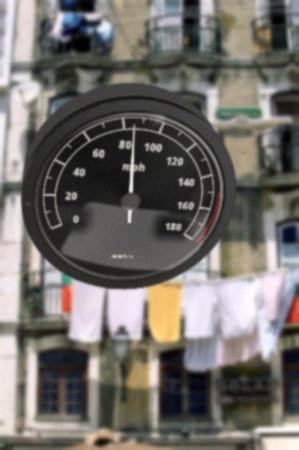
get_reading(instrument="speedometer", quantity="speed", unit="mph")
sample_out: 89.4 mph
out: 85 mph
